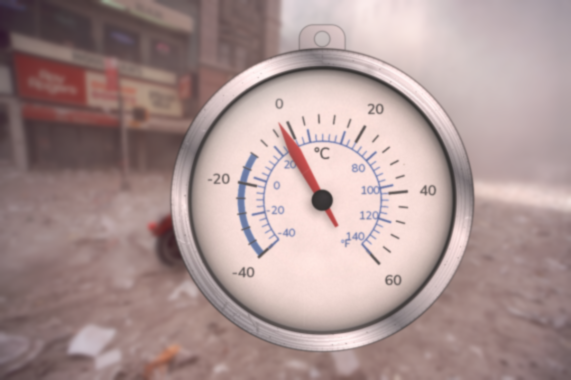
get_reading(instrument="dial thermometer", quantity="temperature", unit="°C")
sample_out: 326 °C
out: -2 °C
